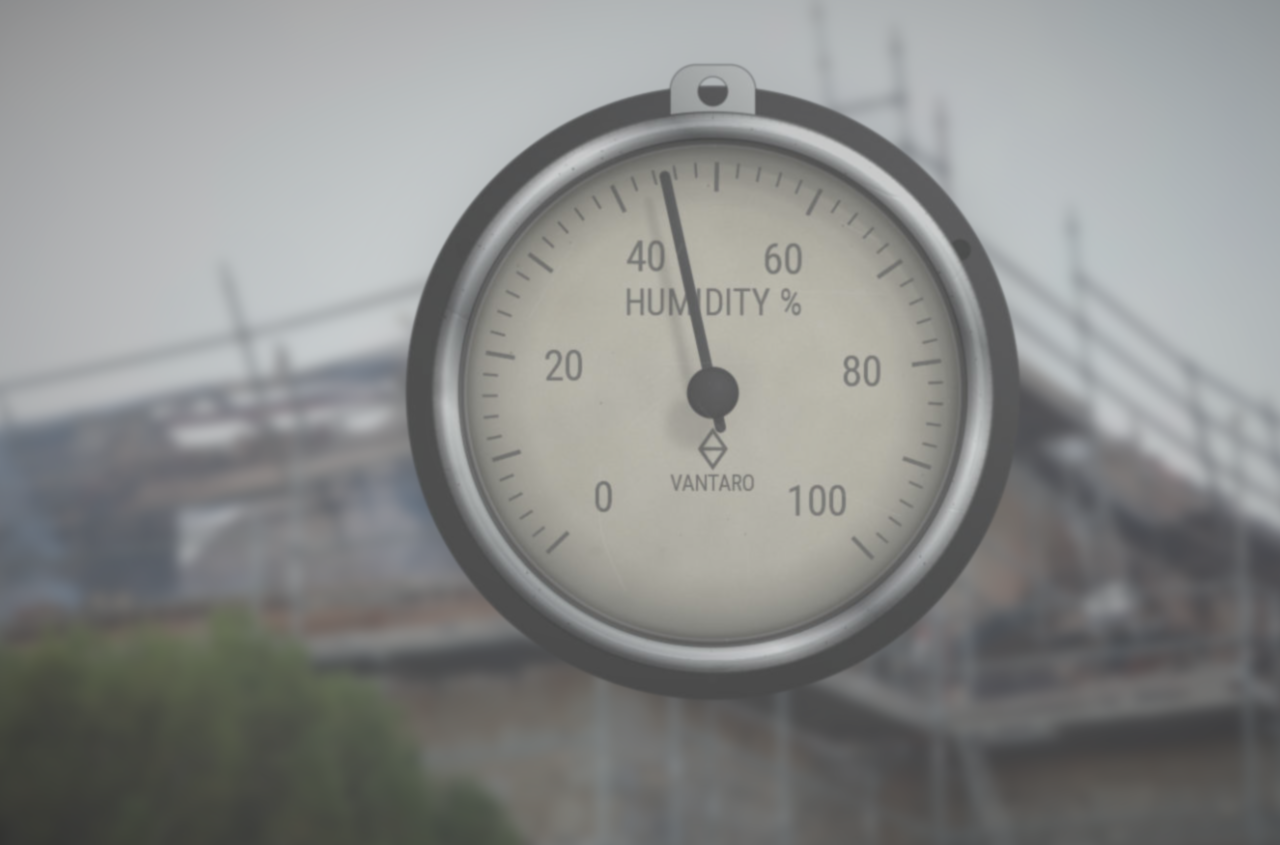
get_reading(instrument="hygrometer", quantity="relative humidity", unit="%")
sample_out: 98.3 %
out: 45 %
